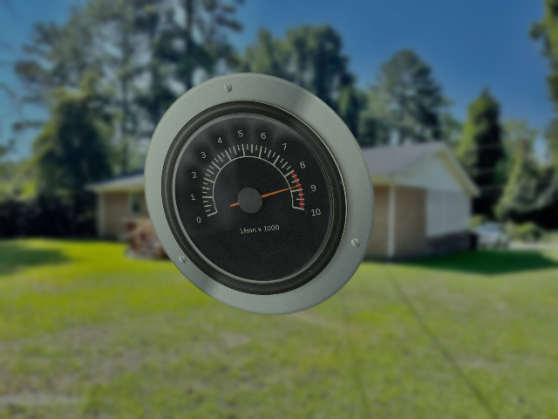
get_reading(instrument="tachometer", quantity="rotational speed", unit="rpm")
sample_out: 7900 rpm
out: 8750 rpm
